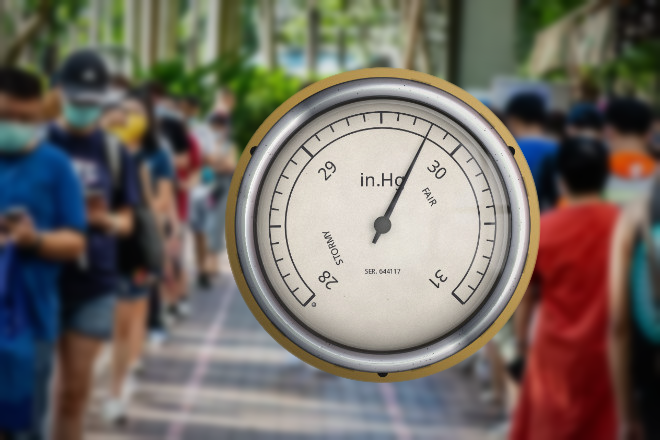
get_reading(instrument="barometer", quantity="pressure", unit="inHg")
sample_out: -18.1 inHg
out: 29.8 inHg
